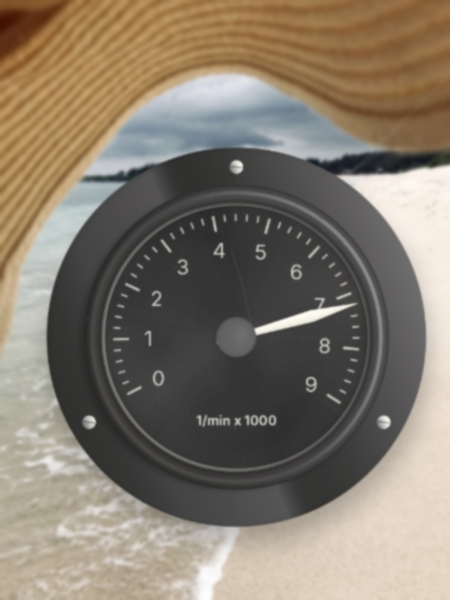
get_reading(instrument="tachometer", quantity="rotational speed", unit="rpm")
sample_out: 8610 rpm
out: 7200 rpm
